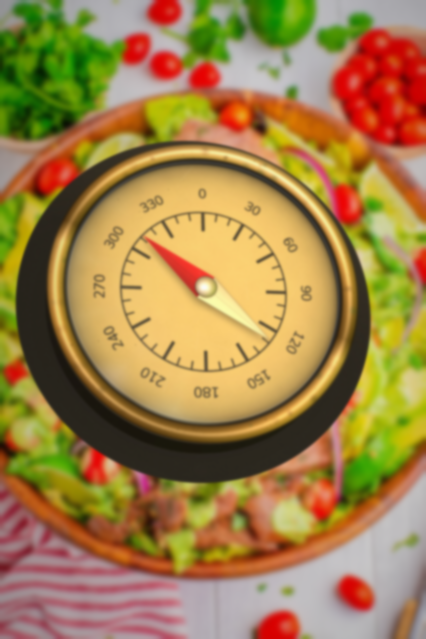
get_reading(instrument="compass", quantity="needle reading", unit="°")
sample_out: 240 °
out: 310 °
